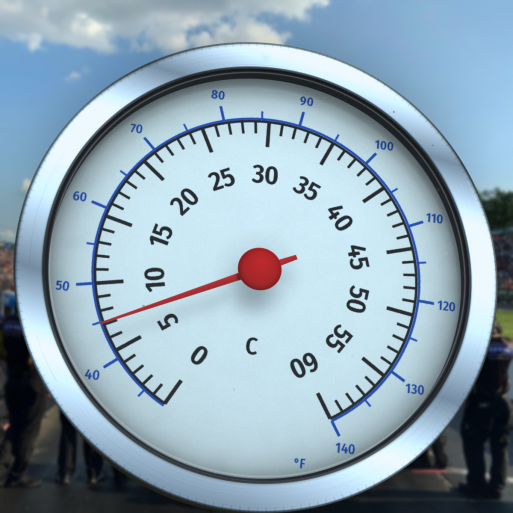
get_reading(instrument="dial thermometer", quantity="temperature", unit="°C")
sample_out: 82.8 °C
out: 7 °C
